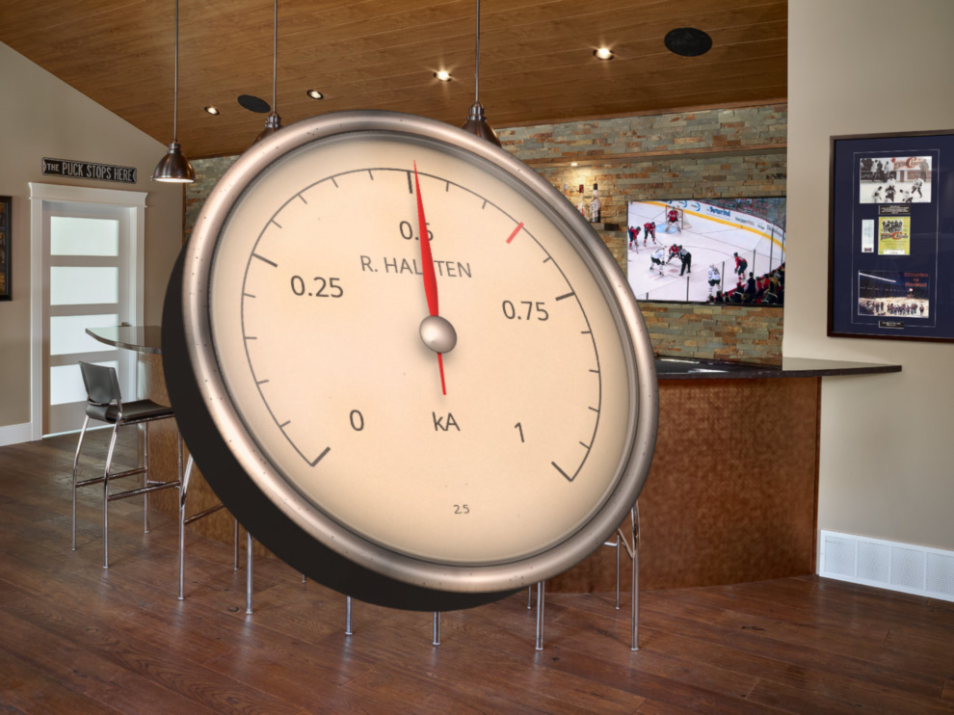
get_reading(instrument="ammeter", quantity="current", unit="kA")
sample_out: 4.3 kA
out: 0.5 kA
